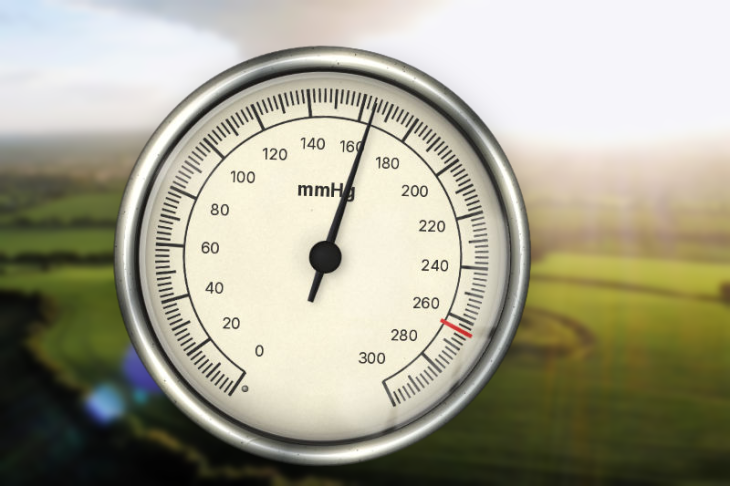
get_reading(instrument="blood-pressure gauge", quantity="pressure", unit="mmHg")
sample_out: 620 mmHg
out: 164 mmHg
